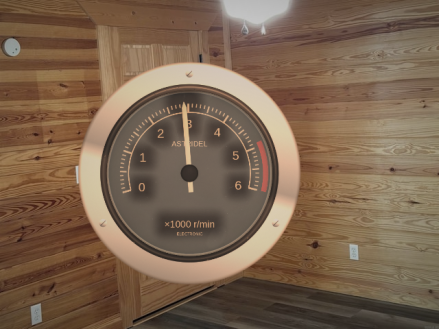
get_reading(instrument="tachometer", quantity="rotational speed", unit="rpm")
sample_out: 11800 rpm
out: 2900 rpm
